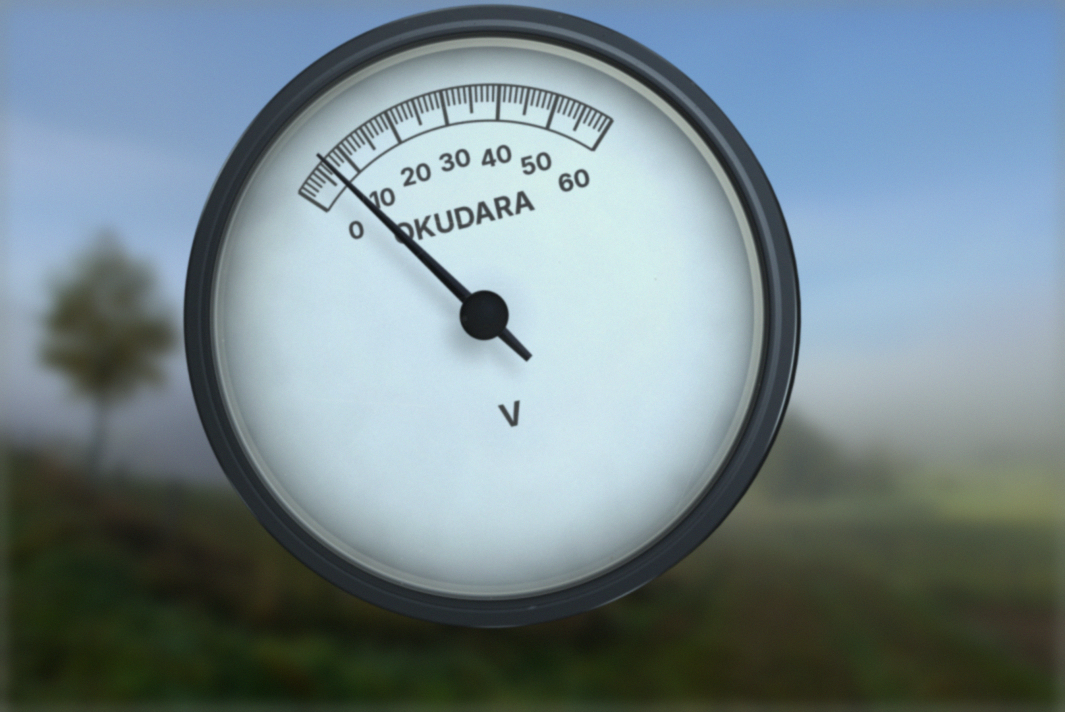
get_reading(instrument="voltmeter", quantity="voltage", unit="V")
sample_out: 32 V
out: 7 V
